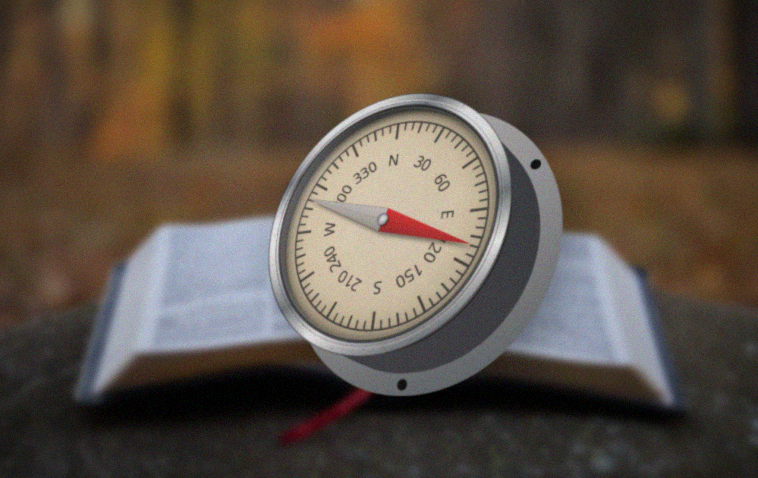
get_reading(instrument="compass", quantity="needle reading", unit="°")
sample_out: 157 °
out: 110 °
